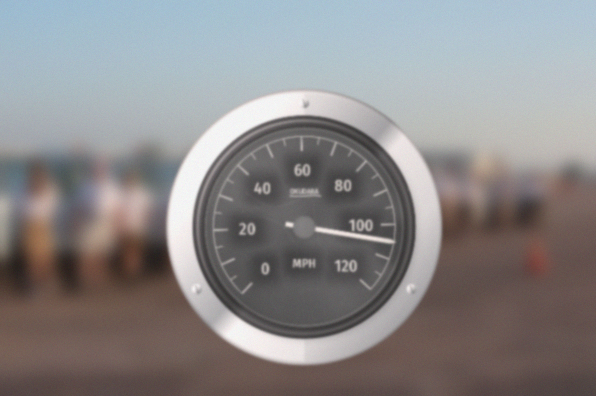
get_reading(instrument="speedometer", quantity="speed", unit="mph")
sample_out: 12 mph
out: 105 mph
